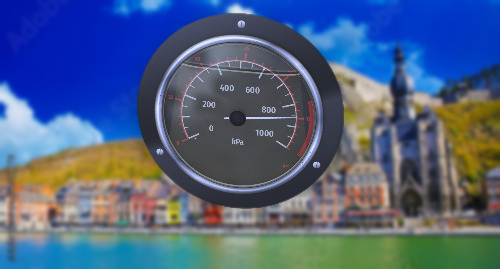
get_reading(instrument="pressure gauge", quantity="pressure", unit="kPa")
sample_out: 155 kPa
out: 850 kPa
